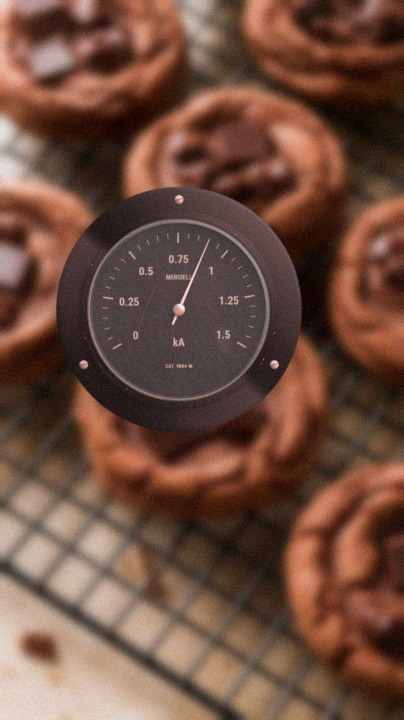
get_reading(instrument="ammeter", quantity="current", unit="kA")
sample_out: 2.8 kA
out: 0.9 kA
